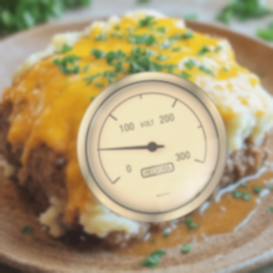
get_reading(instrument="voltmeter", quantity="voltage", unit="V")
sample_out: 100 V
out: 50 V
